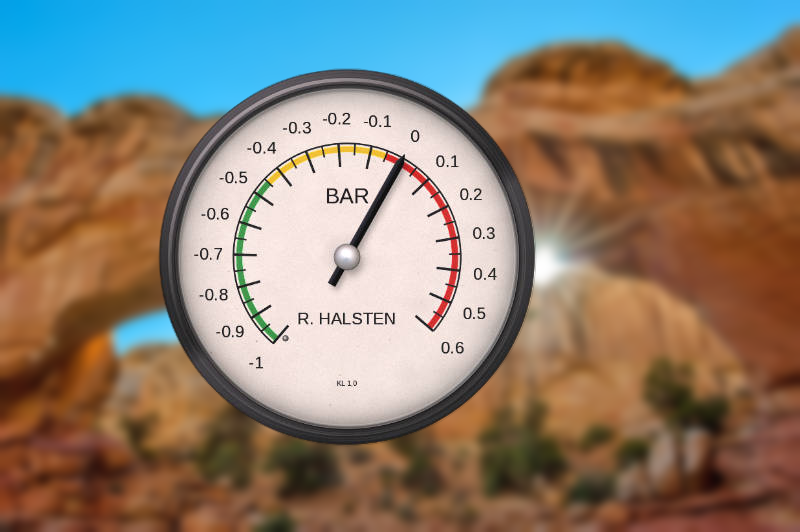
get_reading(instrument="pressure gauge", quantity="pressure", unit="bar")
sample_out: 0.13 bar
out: 0 bar
